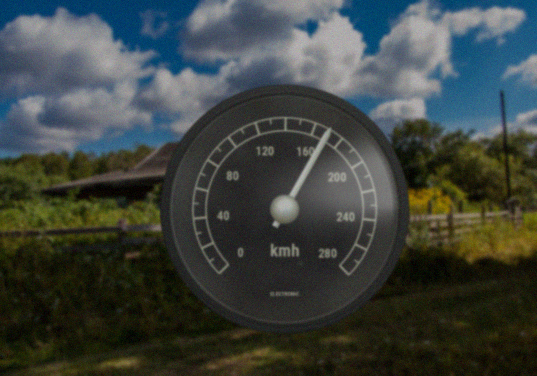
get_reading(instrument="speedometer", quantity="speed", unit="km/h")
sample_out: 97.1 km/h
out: 170 km/h
